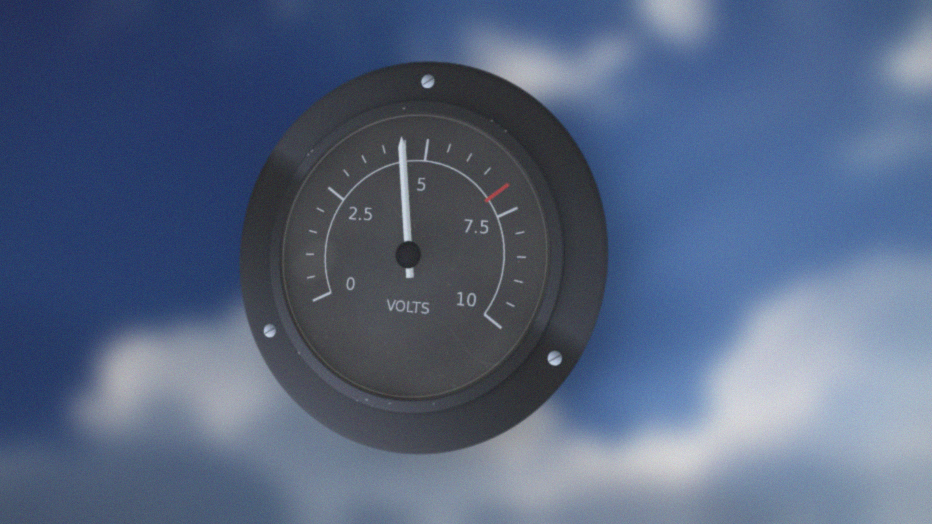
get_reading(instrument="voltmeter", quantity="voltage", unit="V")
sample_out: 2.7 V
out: 4.5 V
